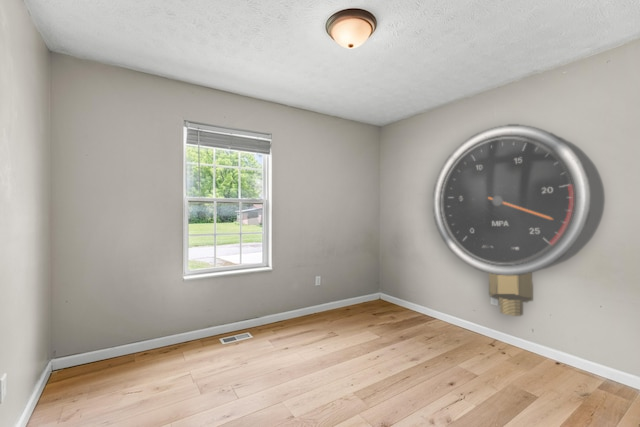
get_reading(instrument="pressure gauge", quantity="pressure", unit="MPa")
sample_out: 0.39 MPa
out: 23 MPa
